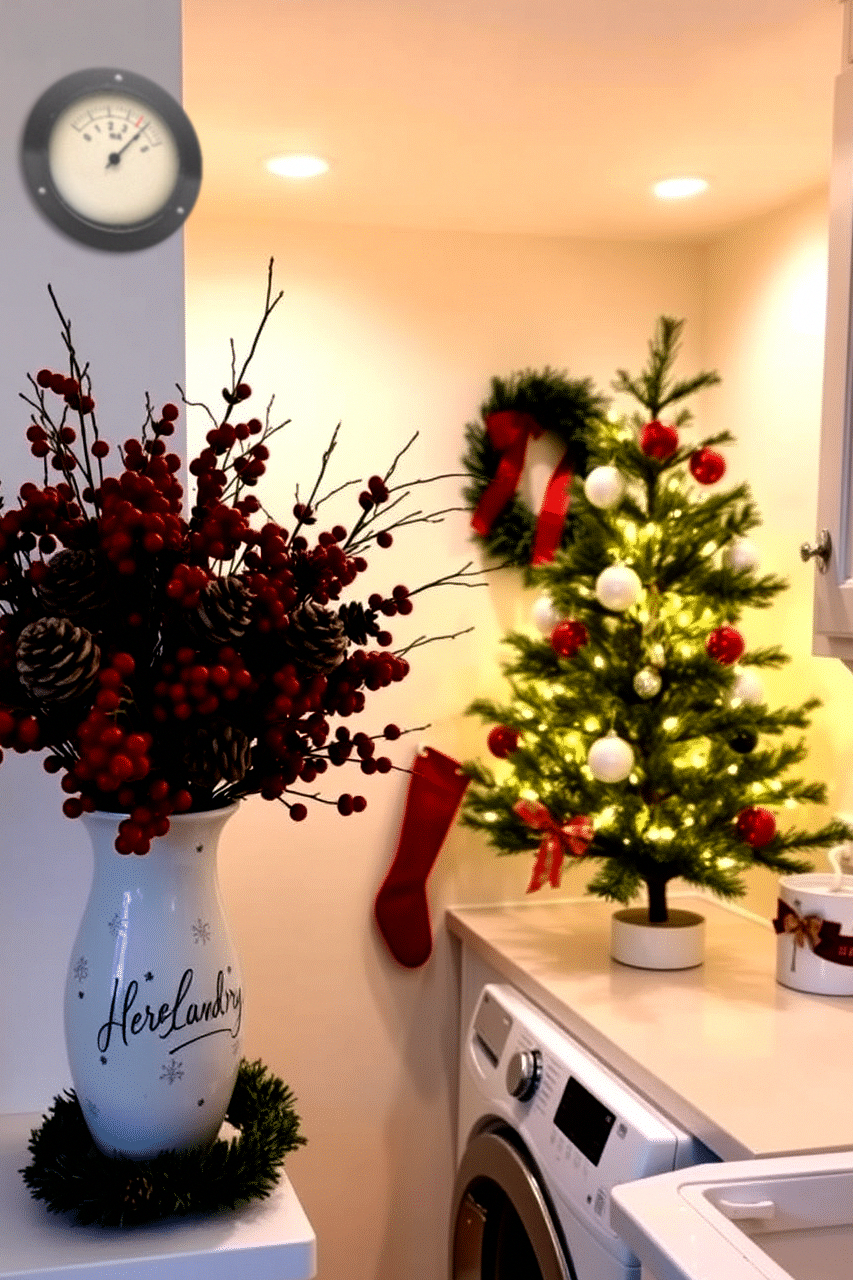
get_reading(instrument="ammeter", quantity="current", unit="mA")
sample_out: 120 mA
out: 4 mA
